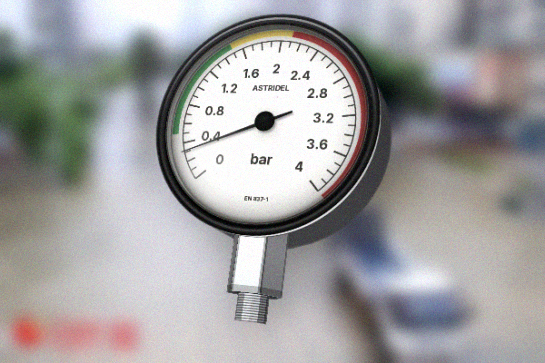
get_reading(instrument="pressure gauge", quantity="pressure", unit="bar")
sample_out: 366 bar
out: 0.3 bar
